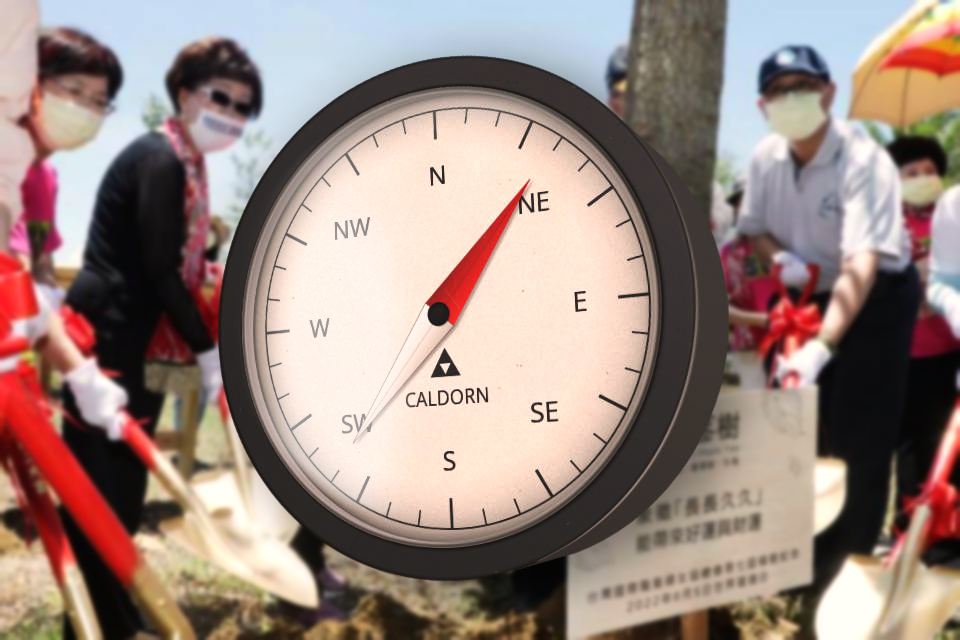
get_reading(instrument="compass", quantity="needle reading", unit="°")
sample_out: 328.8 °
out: 40 °
